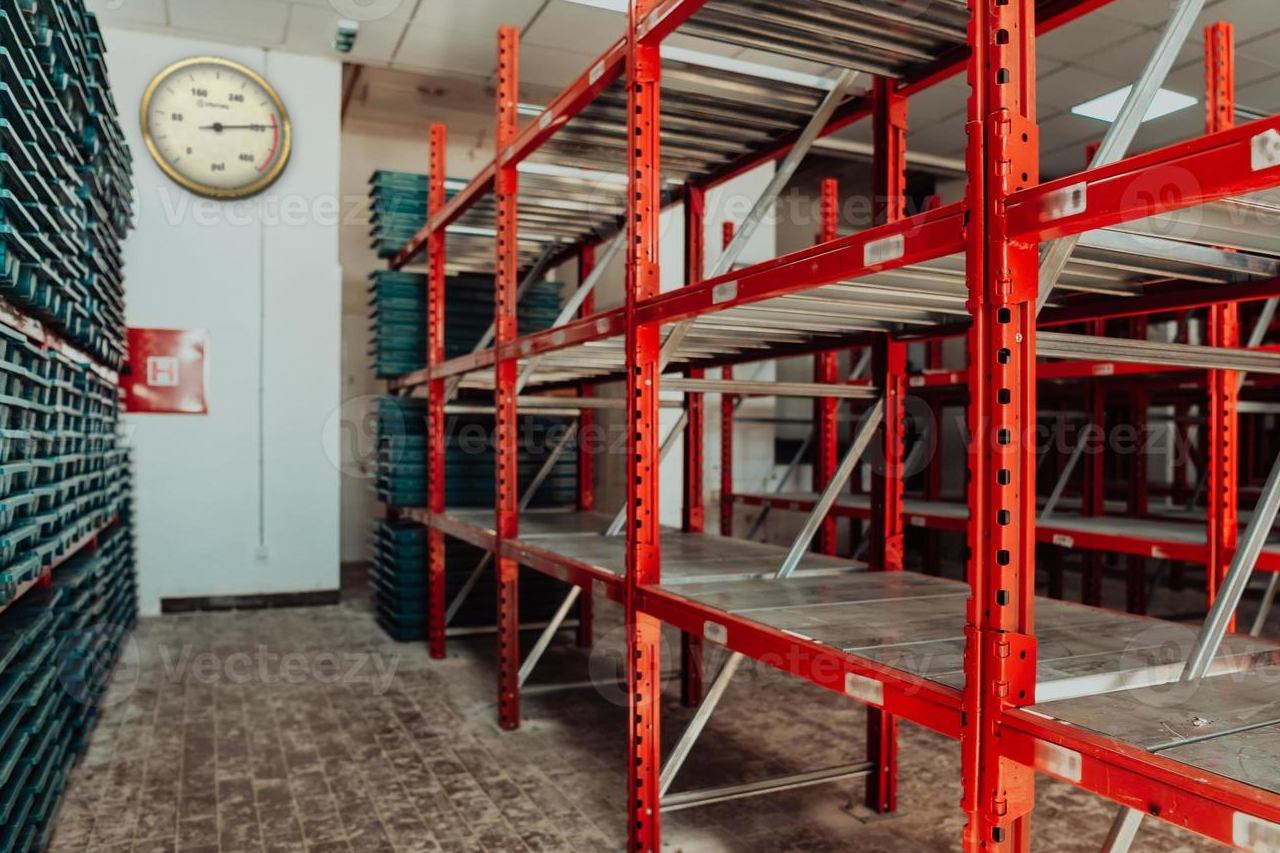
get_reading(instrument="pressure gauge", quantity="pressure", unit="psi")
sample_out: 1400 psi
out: 320 psi
